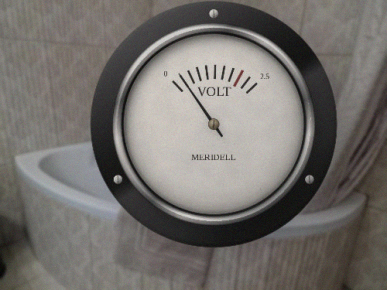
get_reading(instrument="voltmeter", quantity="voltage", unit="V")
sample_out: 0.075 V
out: 0.25 V
